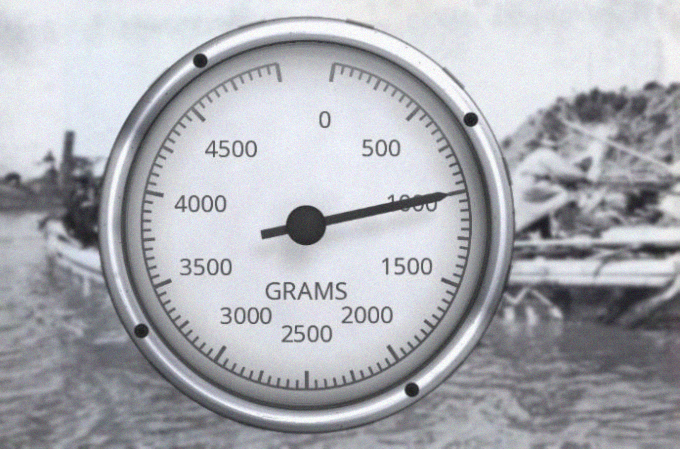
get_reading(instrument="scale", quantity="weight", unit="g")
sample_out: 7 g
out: 1000 g
